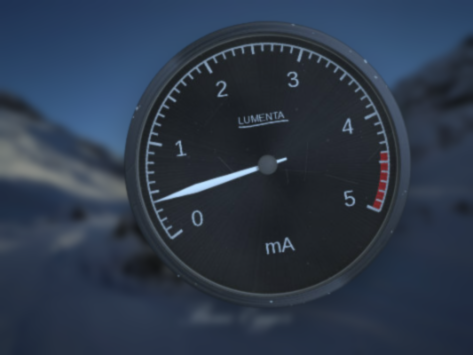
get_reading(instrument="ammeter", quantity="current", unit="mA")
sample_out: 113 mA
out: 0.4 mA
